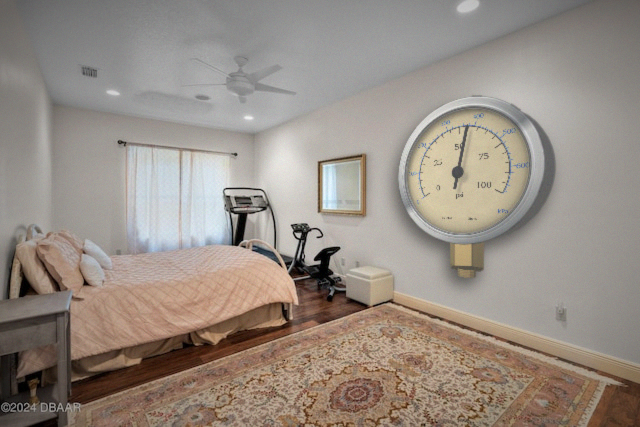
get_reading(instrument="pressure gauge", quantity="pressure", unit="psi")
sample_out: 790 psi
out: 55 psi
